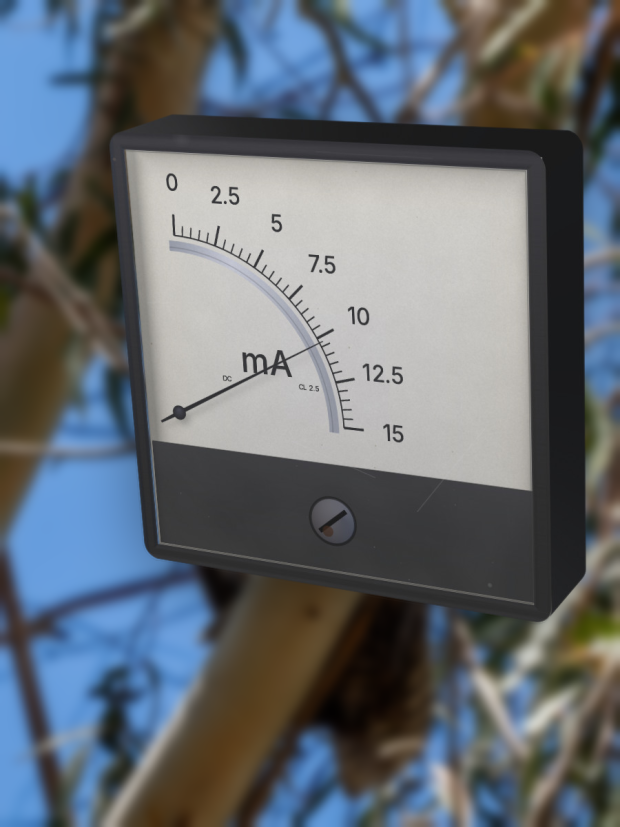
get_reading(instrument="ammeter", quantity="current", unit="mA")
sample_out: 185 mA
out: 10.25 mA
